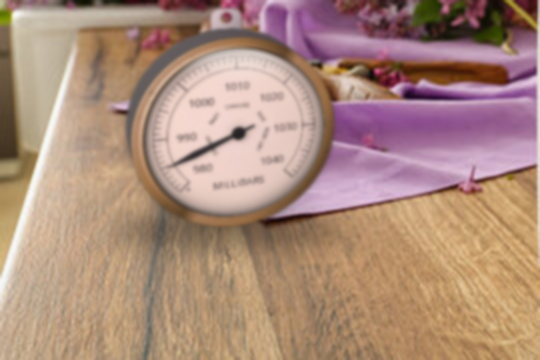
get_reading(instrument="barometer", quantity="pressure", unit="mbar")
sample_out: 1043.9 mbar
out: 985 mbar
